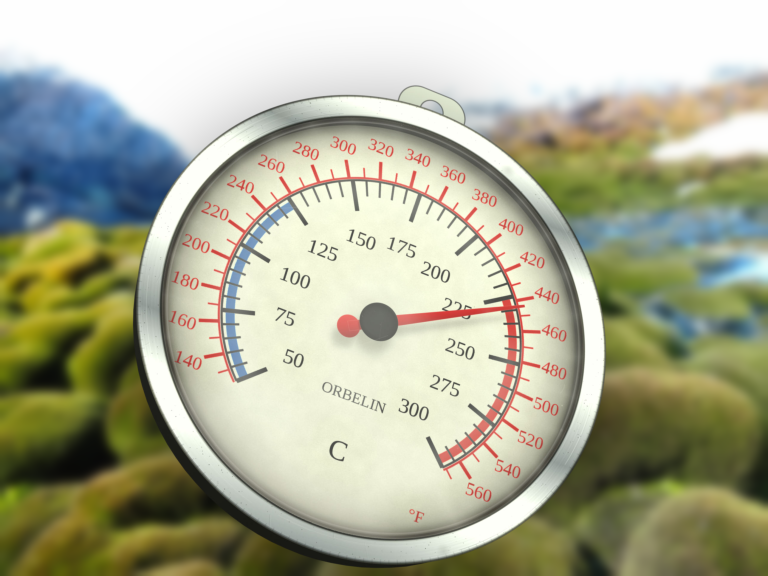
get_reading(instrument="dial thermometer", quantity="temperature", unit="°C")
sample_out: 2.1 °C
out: 230 °C
